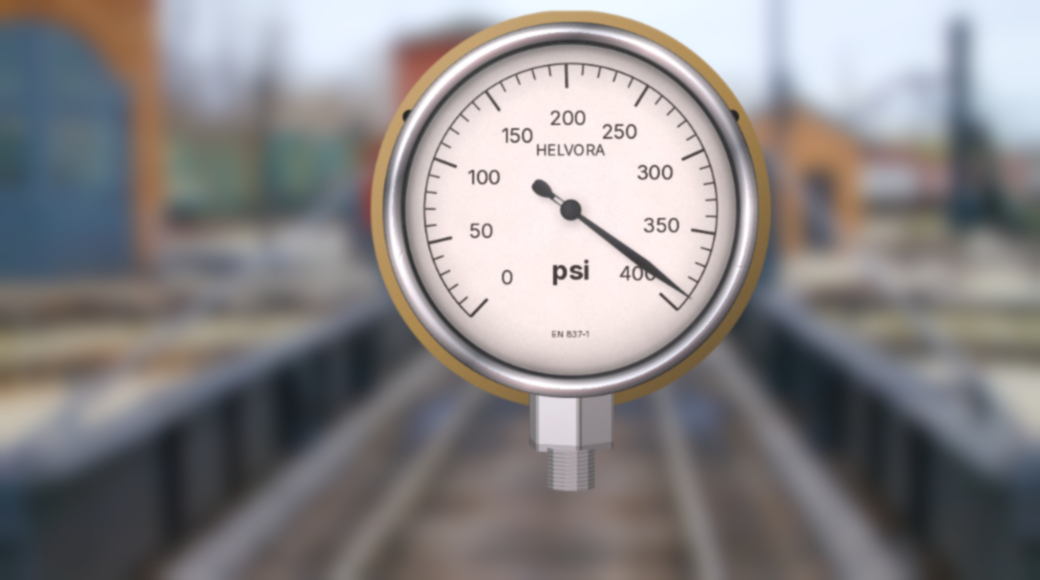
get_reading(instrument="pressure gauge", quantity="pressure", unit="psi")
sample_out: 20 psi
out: 390 psi
